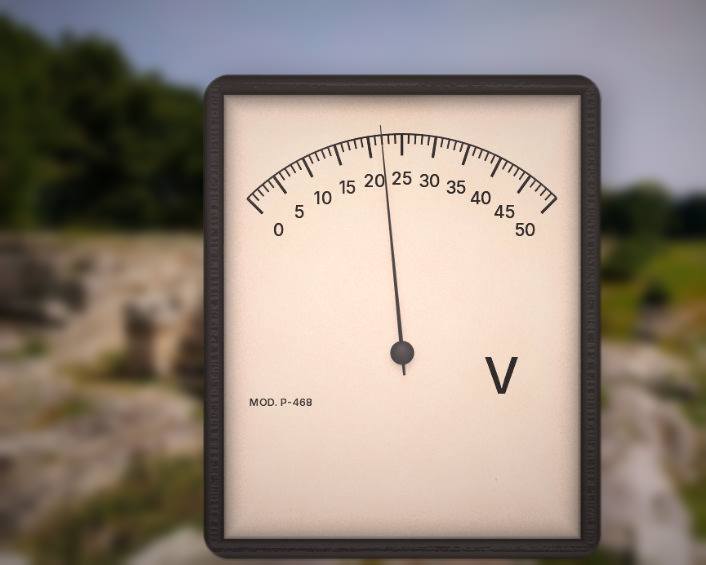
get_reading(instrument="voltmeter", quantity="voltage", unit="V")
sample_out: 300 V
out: 22 V
